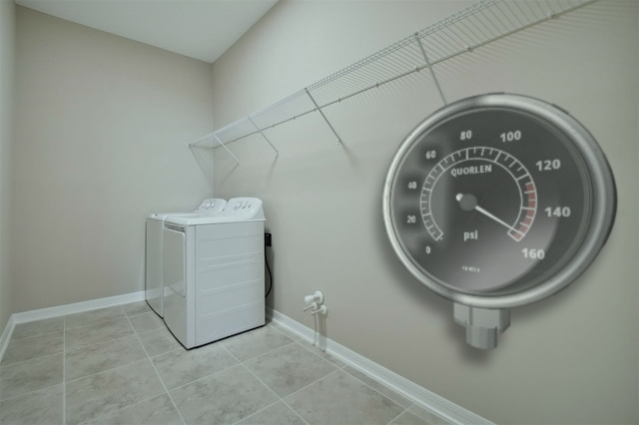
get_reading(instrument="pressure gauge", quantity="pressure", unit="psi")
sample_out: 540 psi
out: 155 psi
